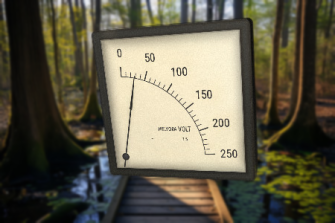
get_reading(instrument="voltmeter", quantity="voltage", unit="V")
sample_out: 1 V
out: 30 V
